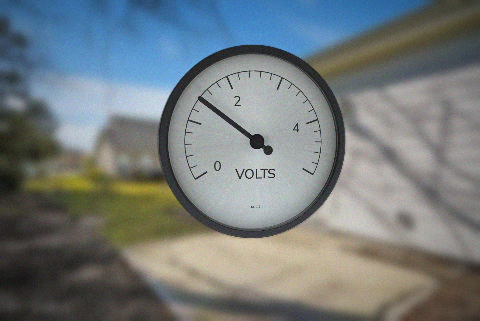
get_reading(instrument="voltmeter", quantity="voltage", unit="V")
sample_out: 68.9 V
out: 1.4 V
